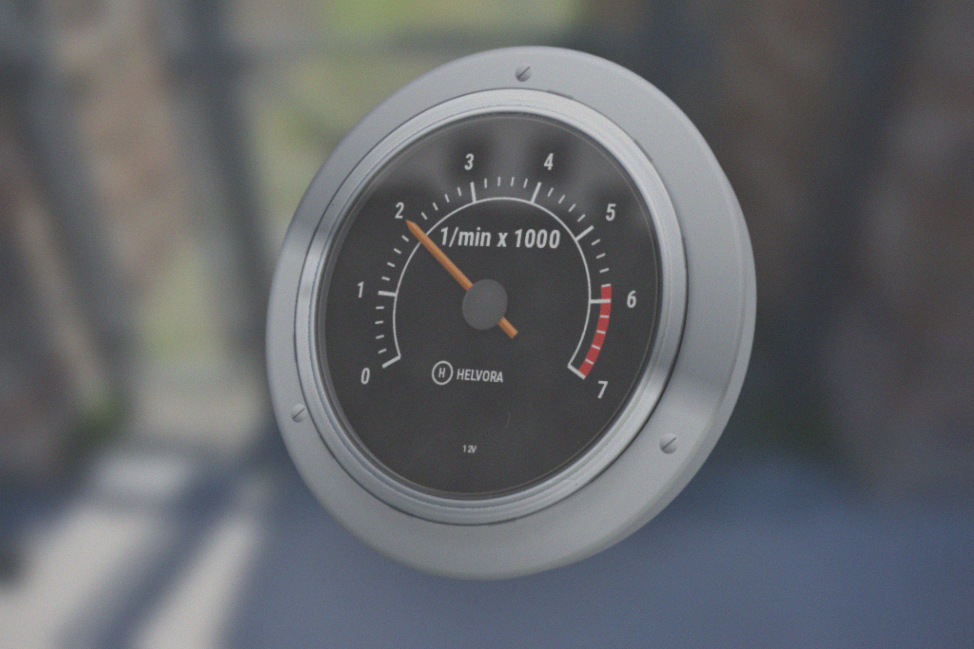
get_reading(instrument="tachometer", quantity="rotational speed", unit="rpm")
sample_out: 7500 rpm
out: 2000 rpm
